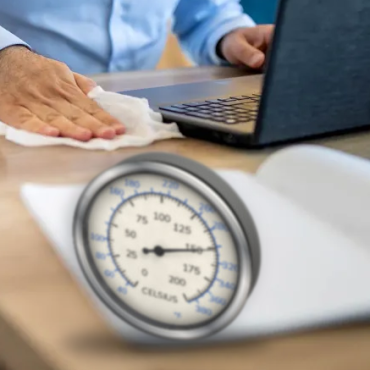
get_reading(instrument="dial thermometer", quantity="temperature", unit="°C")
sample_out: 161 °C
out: 150 °C
